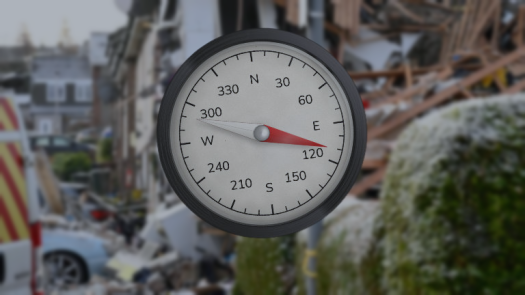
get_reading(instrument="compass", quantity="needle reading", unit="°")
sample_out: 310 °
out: 110 °
